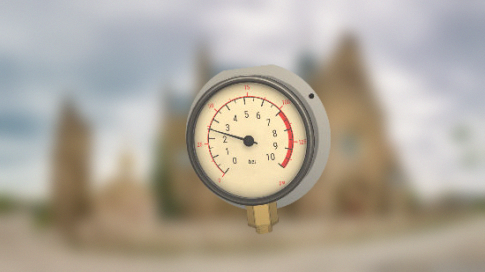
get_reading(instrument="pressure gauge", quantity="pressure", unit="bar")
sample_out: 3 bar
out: 2.5 bar
